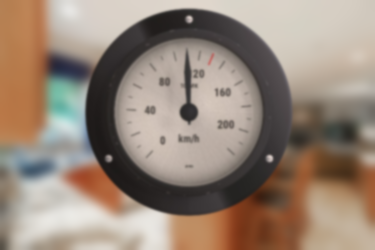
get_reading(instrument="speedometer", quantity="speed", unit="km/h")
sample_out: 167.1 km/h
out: 110 km/h
